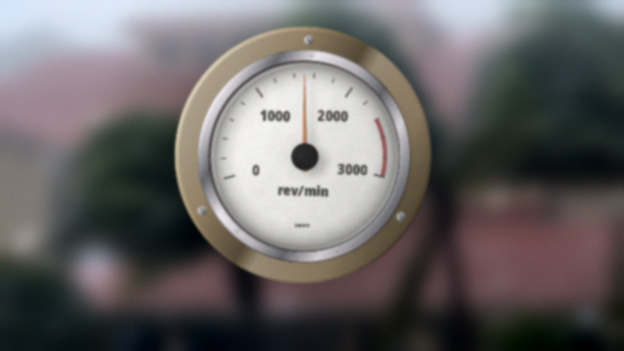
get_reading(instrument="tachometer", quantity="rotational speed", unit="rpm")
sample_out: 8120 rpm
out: 1500 rpm
